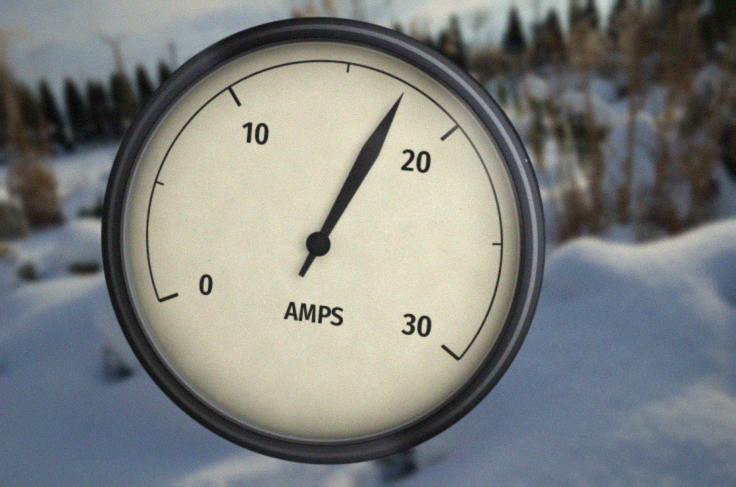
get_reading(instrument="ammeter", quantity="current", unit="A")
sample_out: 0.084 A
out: 17.5 A
